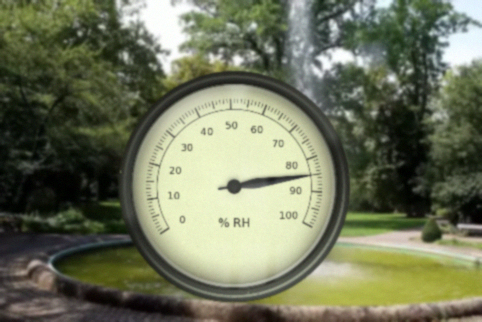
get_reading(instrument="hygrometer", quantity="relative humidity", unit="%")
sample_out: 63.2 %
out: 85 %
